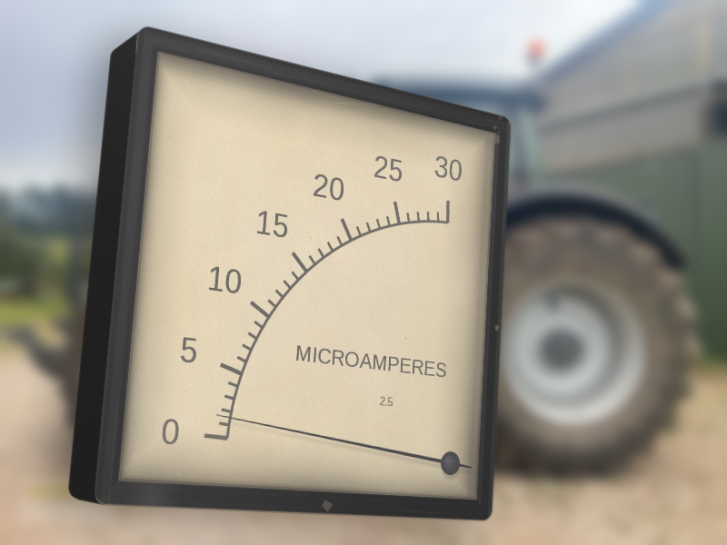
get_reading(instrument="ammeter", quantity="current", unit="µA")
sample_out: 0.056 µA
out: 1.5 µA
